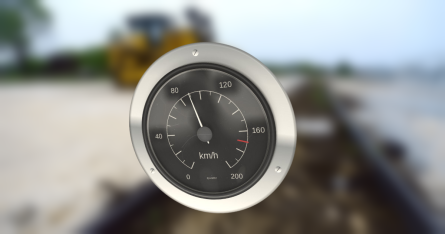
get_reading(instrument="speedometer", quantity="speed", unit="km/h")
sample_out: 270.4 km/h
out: 90 km/h
